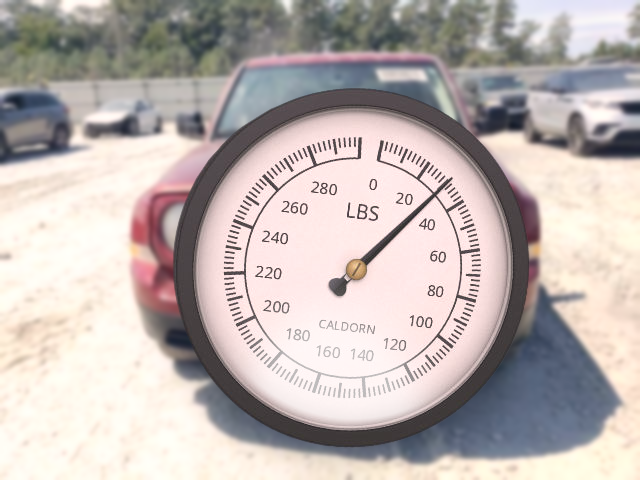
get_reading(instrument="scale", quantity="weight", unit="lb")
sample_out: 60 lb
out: 30 lb
